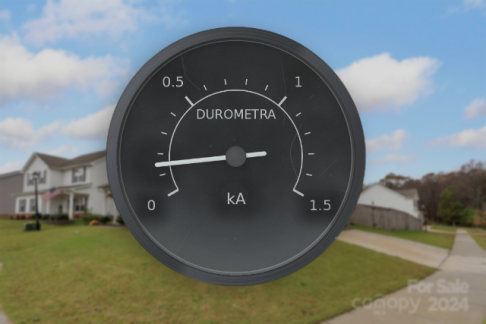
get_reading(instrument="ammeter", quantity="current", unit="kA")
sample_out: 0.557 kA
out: 0.15 kA
